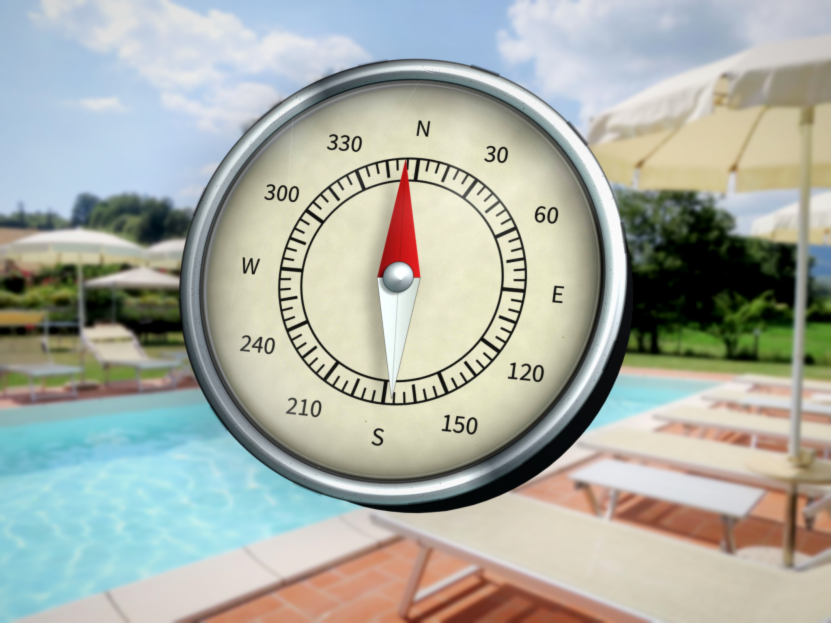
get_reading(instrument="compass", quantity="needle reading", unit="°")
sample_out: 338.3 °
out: 355 °
